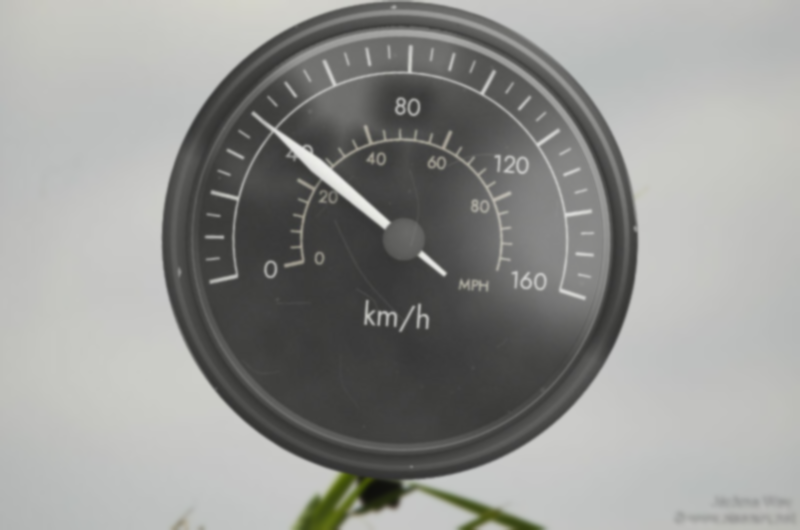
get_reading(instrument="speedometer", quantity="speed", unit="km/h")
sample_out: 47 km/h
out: 40 km/h
